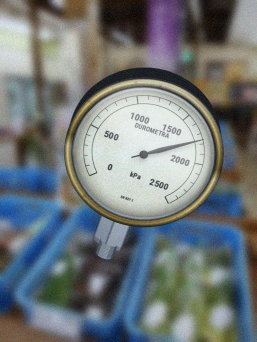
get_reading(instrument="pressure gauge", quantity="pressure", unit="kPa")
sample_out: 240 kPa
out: 1750 kPa
